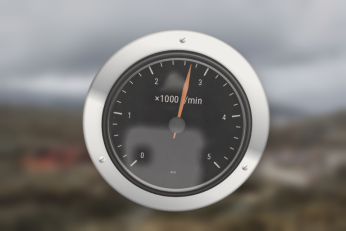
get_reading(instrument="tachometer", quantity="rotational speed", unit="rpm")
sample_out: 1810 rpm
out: 2700 rpm
